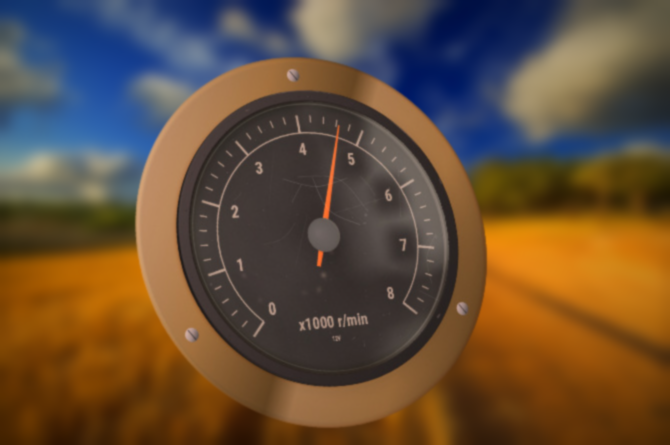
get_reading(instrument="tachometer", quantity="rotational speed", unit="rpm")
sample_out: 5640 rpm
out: 4600 rpm
